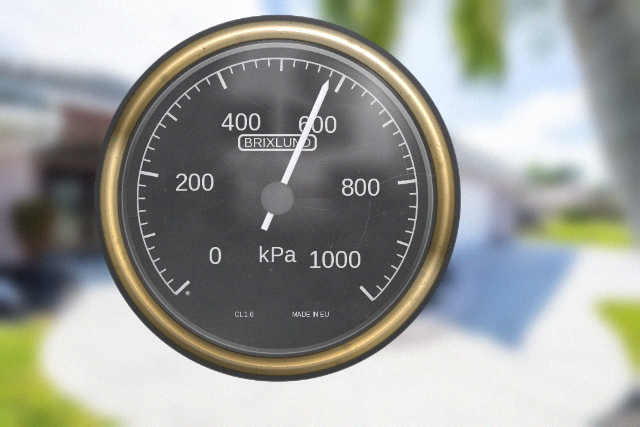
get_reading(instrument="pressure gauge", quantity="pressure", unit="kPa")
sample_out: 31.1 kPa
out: 580 kPa
